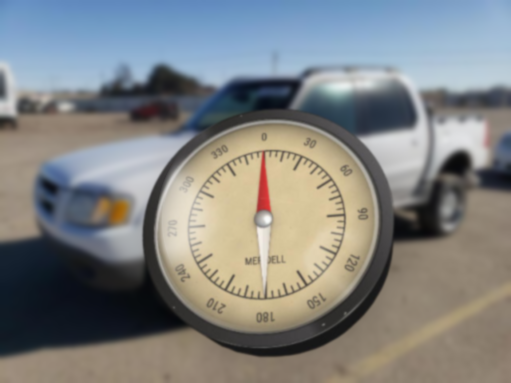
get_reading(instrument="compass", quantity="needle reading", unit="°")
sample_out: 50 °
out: 0 °
